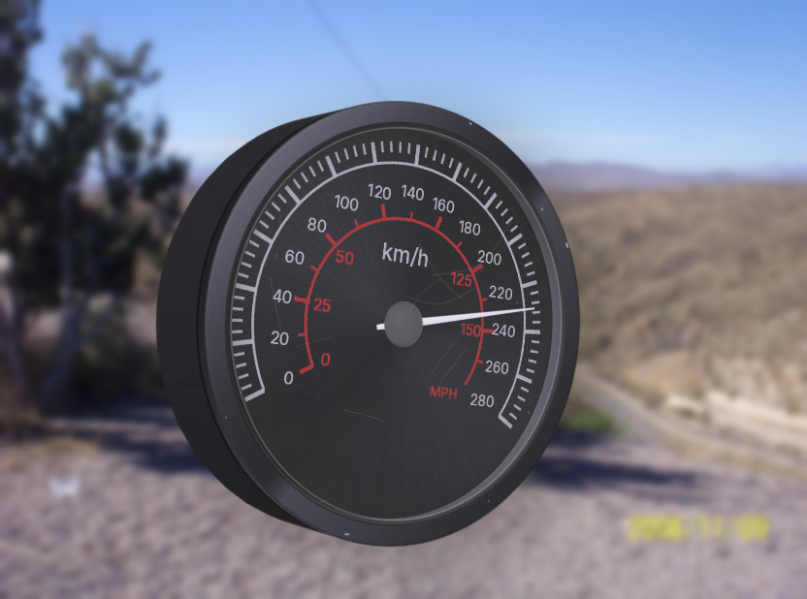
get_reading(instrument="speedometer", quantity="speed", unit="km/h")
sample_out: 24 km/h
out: 230 km/h
